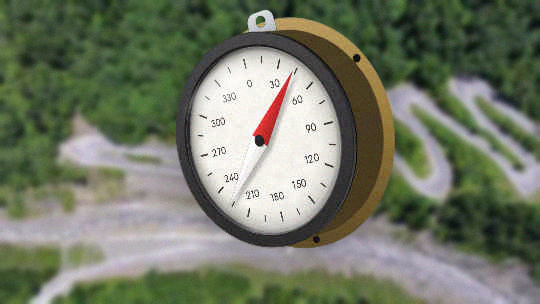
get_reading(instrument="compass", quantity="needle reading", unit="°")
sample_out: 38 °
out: 45 °
